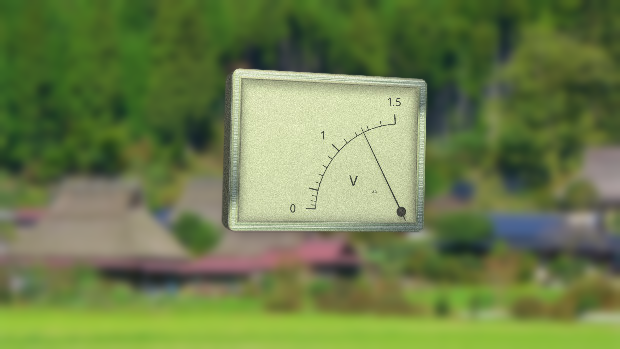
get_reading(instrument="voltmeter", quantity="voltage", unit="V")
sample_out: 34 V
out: 1.25 V
